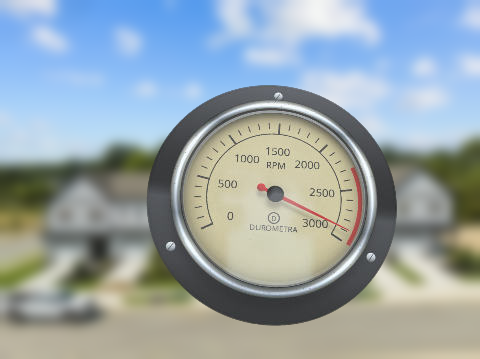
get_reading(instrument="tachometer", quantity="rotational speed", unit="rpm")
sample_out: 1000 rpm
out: 2900 rpm
